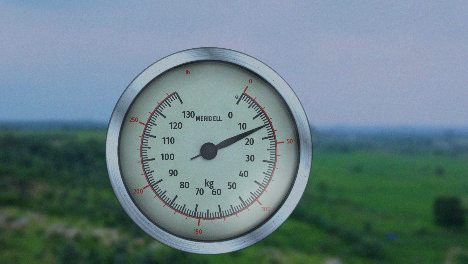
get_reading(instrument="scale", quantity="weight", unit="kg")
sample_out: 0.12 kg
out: 15 kg
